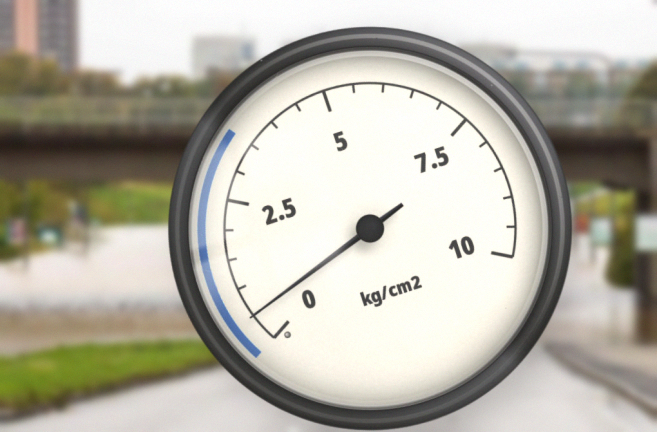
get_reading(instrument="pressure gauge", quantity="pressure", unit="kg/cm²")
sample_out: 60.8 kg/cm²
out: 0.5 kg/cm²
